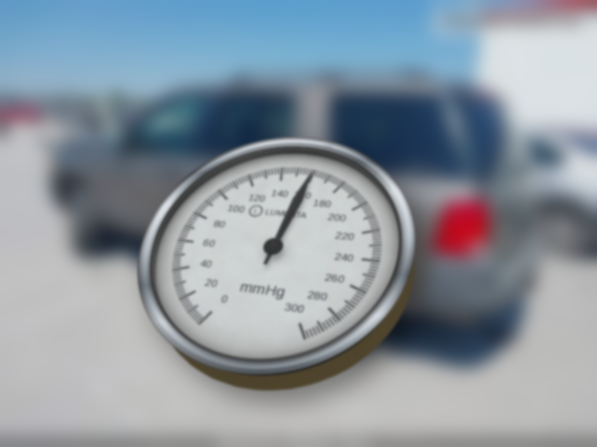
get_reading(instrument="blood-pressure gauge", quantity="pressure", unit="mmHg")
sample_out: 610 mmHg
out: 160 mmHg
